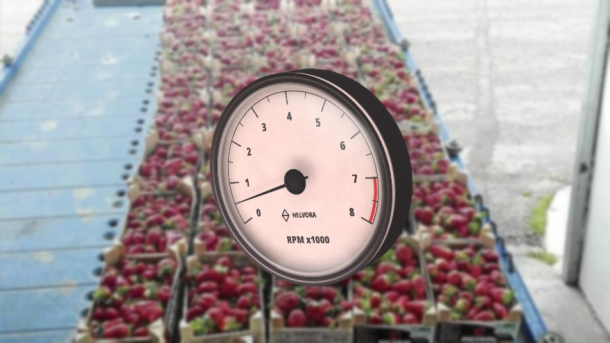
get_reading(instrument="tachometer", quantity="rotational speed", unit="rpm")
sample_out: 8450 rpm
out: 500 rpm
